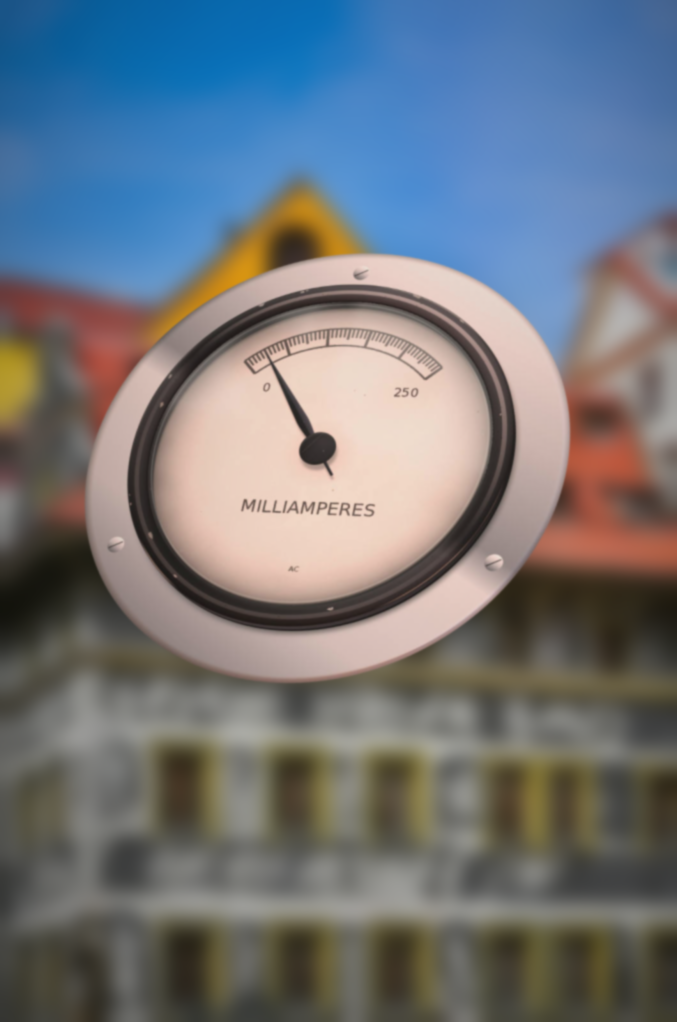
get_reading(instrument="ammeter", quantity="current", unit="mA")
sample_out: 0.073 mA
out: 25 mA
